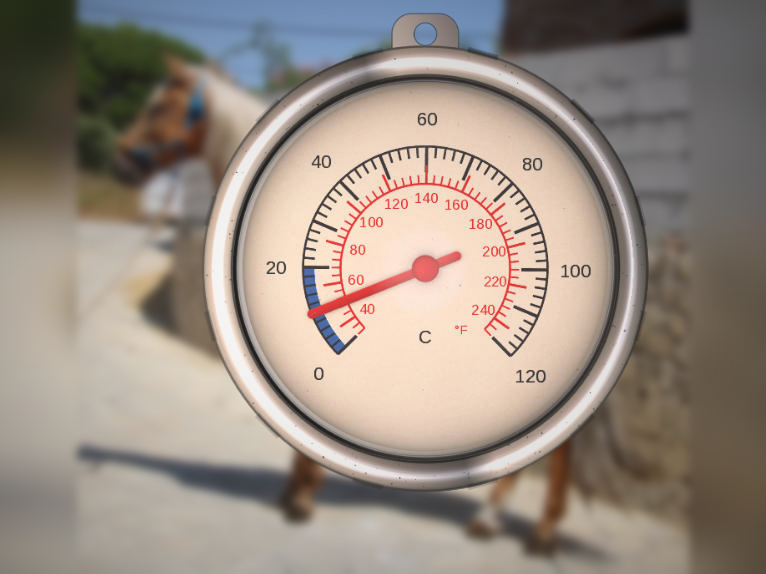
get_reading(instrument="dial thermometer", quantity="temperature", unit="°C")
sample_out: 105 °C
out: 10 °C
